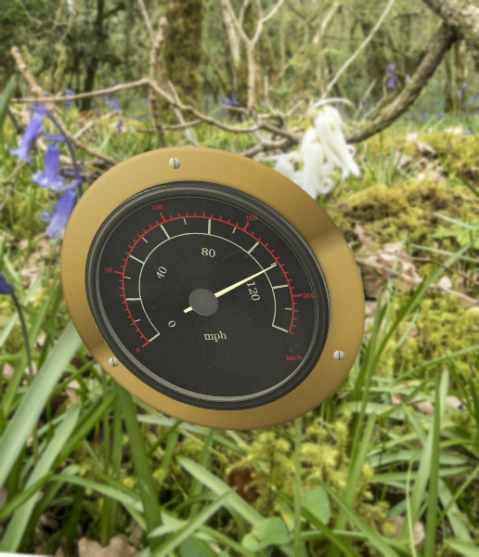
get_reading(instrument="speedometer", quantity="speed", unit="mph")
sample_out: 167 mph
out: 110 mph
